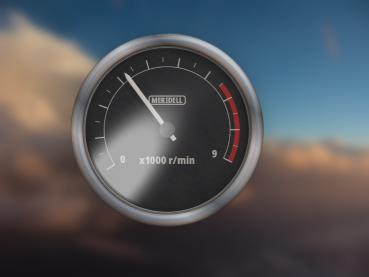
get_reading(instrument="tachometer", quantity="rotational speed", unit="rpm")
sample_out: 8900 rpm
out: 3250 rpm
